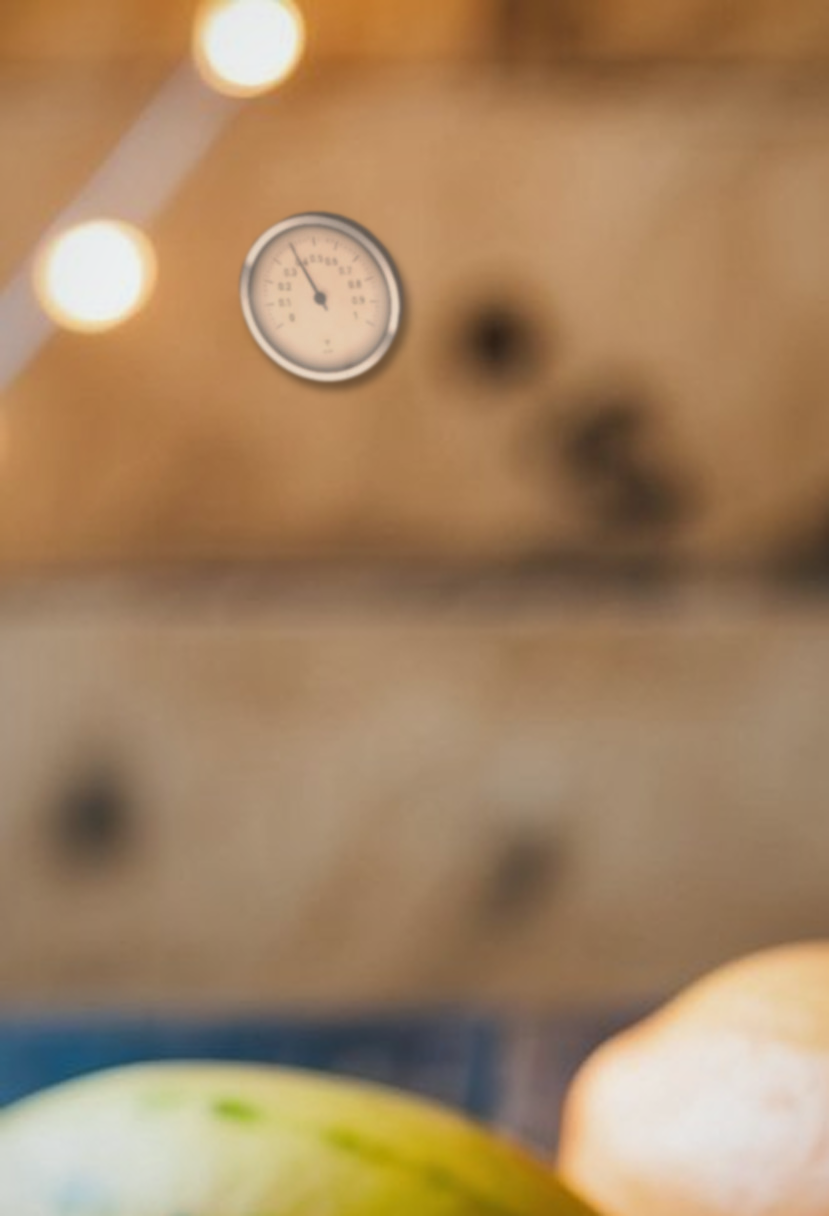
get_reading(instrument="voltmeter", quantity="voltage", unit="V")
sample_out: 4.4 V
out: 0.4 V
